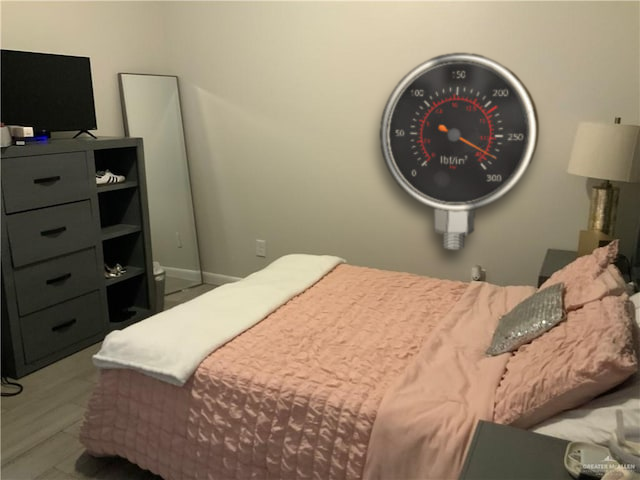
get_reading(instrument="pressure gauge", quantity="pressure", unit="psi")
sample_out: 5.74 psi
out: 280 psi
